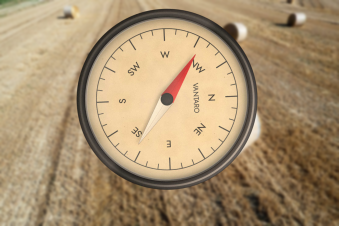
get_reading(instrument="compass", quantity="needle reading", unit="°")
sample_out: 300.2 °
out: 305 °
